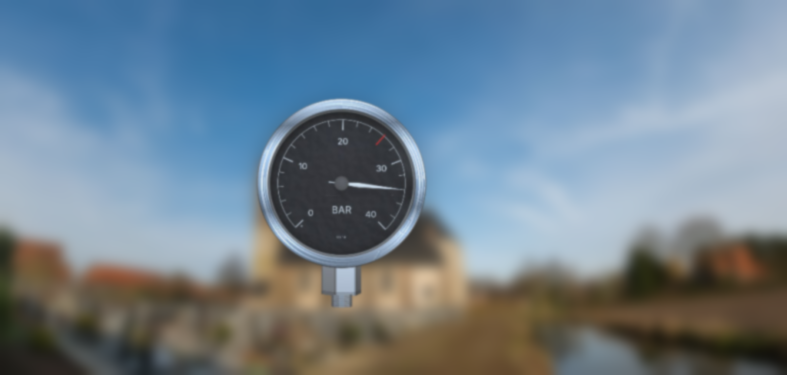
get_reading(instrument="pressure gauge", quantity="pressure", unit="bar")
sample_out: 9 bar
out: 34 bar
